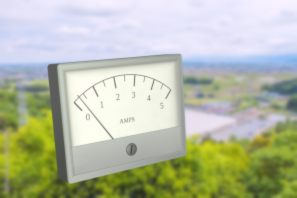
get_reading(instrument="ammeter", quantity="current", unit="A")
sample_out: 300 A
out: 0.25 A
